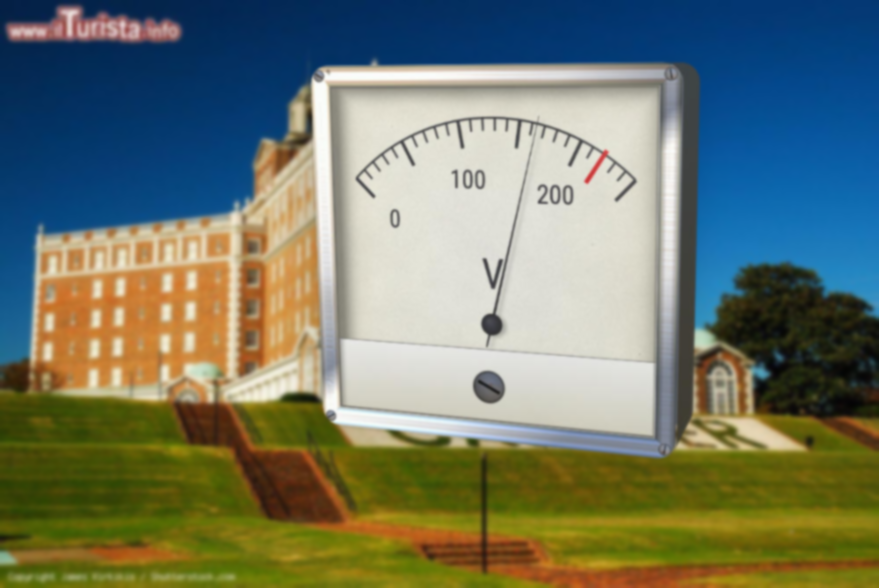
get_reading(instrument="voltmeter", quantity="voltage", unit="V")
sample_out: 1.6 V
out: 165 V
